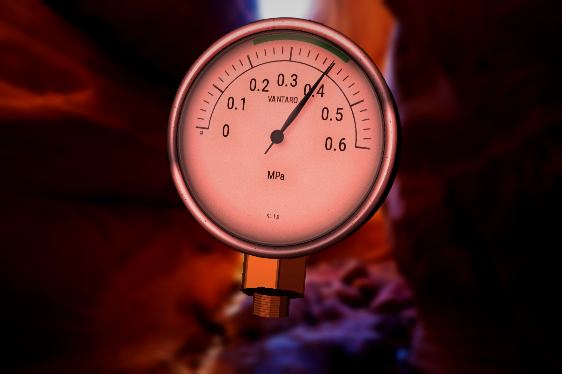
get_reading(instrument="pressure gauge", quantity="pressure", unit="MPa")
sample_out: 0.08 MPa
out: 0.4 MPa
